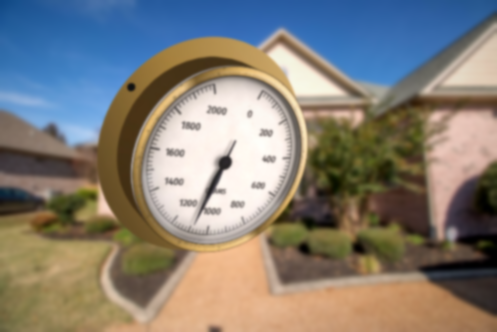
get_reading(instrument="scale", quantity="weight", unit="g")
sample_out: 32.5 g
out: 1100 g
